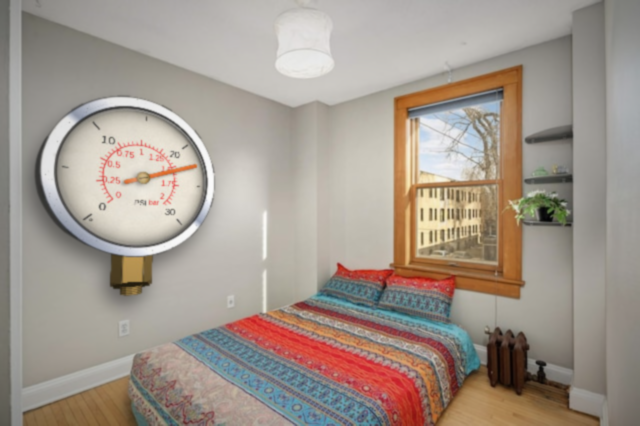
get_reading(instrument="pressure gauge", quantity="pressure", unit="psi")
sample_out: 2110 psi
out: 22.5 psi
